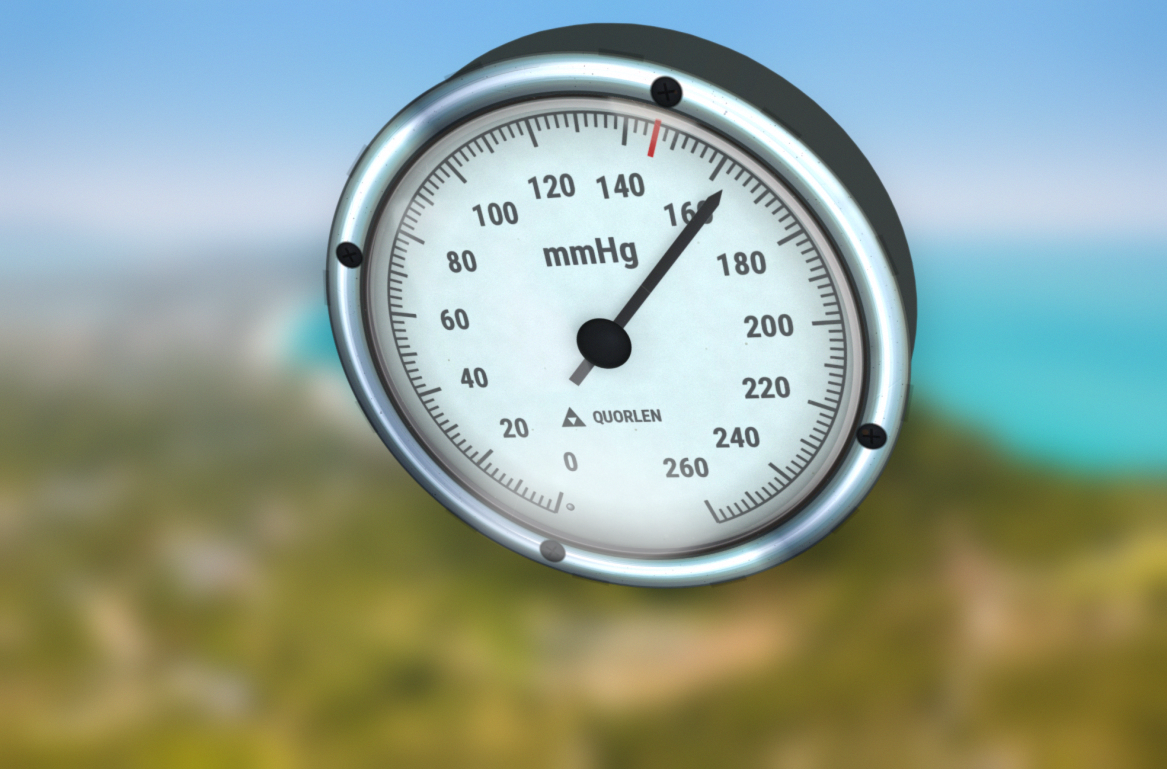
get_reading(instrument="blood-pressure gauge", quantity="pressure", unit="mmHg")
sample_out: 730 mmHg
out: 163 mmHg
